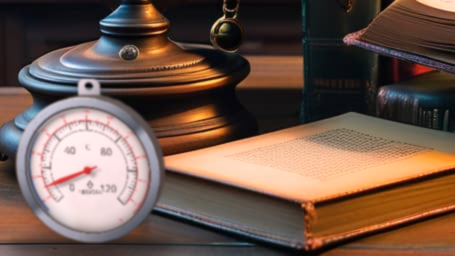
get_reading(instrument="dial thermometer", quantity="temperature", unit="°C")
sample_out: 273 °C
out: 10 °C
